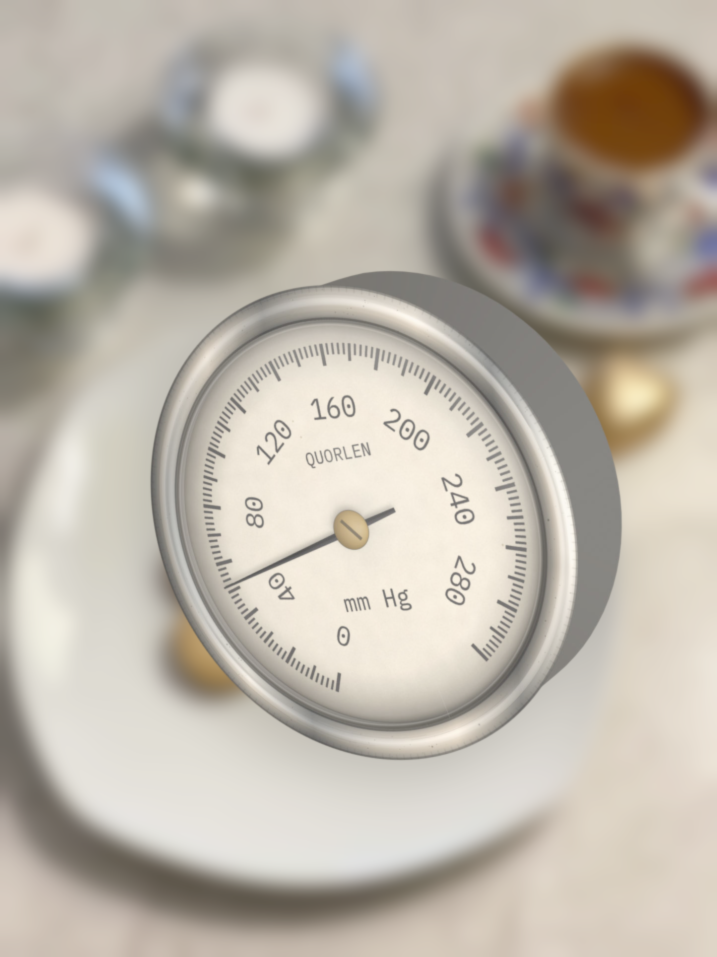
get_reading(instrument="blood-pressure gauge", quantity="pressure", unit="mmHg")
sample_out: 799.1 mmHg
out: 52 mmHg
